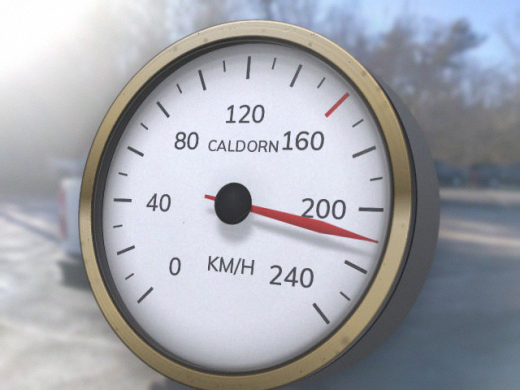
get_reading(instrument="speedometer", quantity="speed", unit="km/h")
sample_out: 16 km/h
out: 210 km/h
